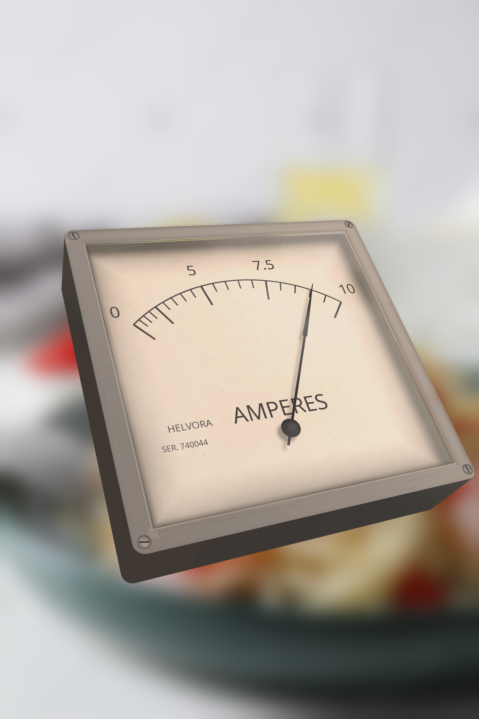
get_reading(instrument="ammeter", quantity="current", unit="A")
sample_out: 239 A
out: 9 A
